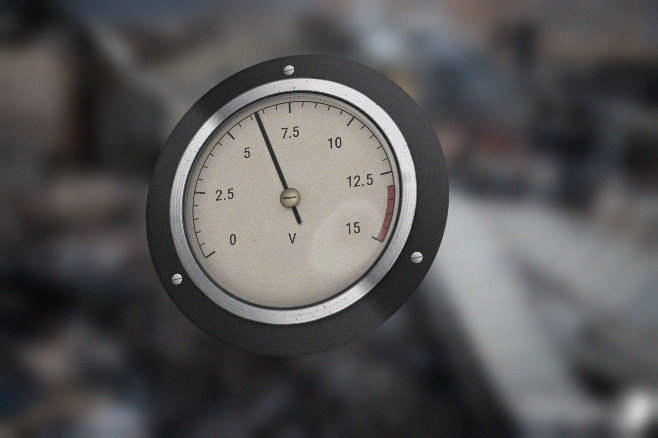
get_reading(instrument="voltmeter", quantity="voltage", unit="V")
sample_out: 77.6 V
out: 6.25 V
